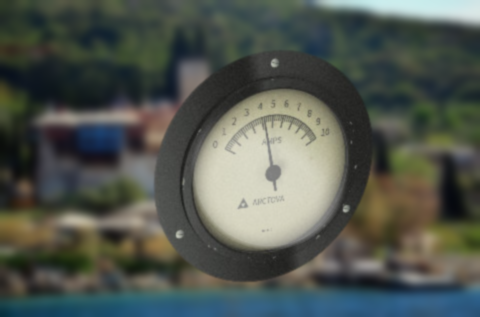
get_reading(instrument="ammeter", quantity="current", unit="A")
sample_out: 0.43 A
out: 4 A
